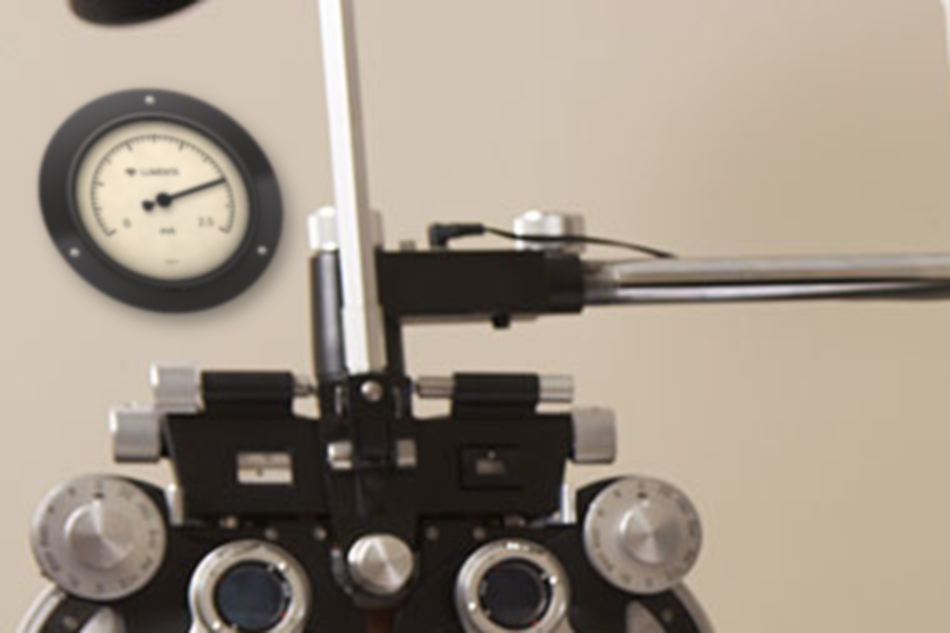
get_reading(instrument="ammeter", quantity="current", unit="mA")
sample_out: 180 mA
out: 2 mA
